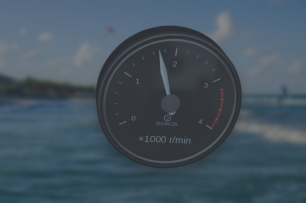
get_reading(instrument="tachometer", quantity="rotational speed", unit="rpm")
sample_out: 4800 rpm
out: 1700 rpm
